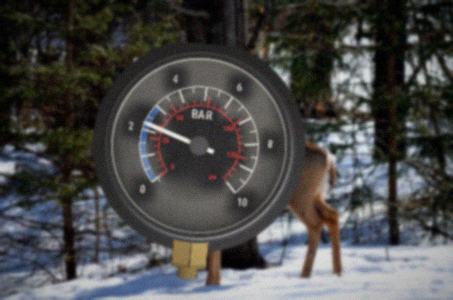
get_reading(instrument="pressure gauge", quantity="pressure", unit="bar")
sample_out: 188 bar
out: 2.25 bar
